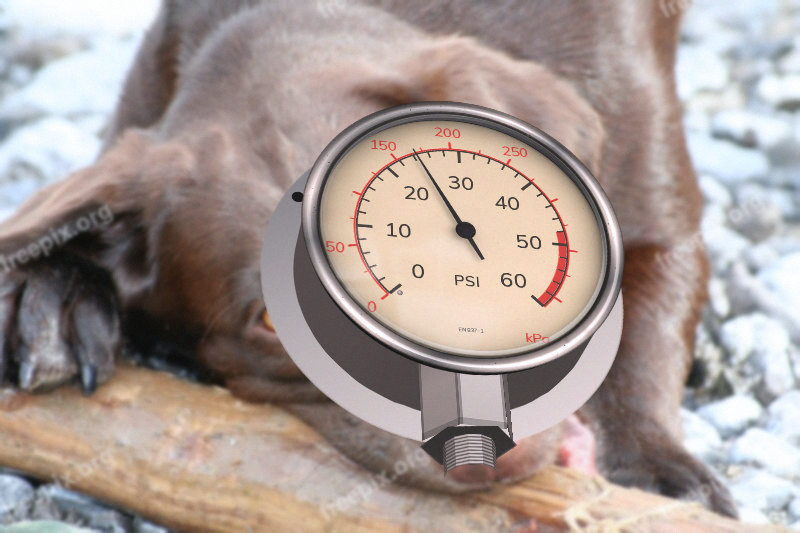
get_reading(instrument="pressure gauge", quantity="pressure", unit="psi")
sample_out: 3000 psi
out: 24 psi
